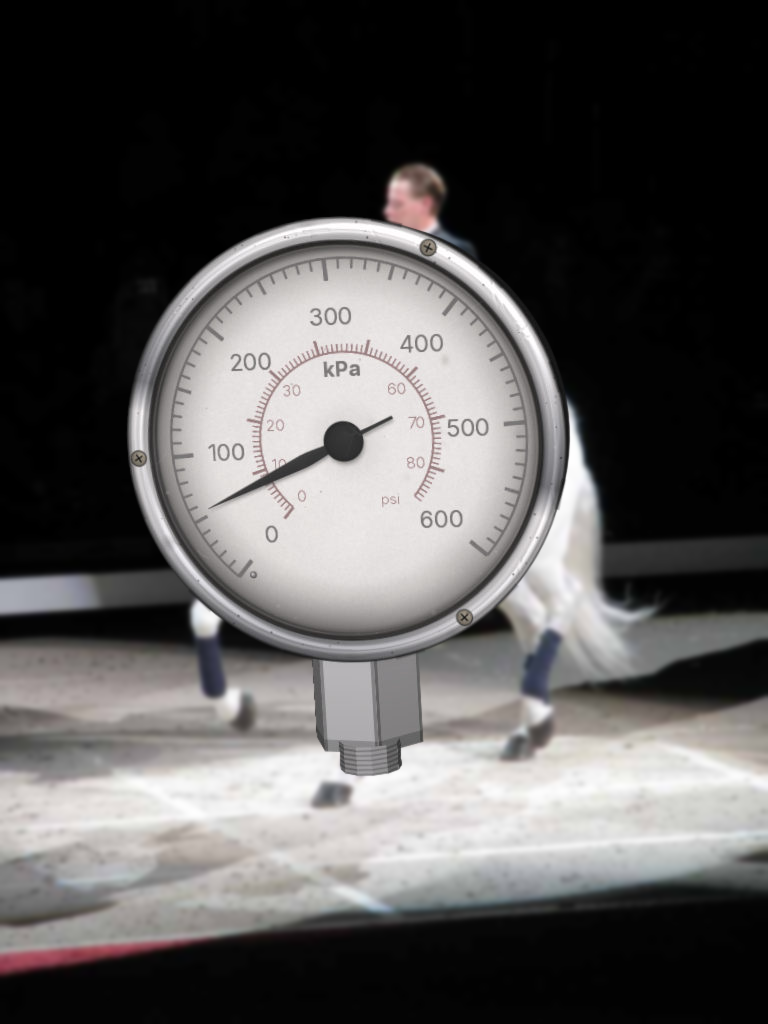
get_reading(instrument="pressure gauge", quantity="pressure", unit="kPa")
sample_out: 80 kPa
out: 55 kPa
